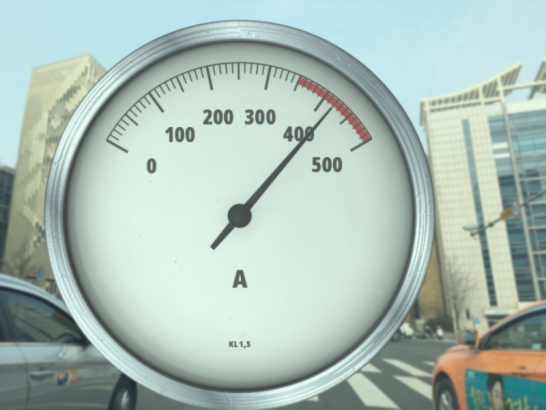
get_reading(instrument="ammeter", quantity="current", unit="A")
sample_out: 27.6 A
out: 420 A
